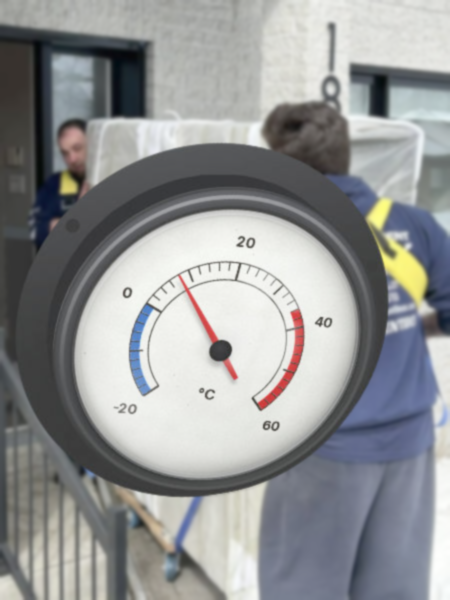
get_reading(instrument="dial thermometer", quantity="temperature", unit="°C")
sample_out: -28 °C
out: 8 °C
